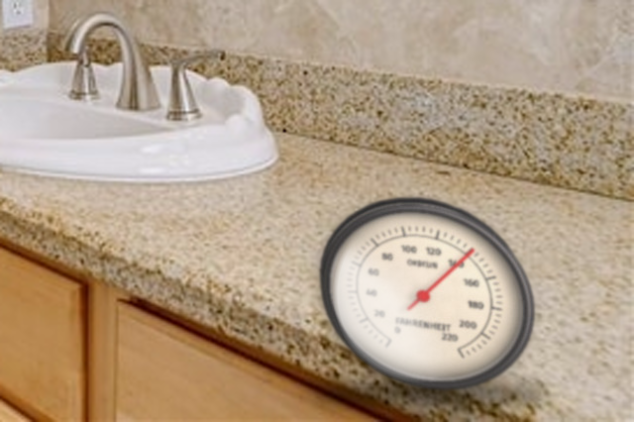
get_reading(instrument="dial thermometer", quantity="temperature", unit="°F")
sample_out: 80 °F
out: 140 °F
